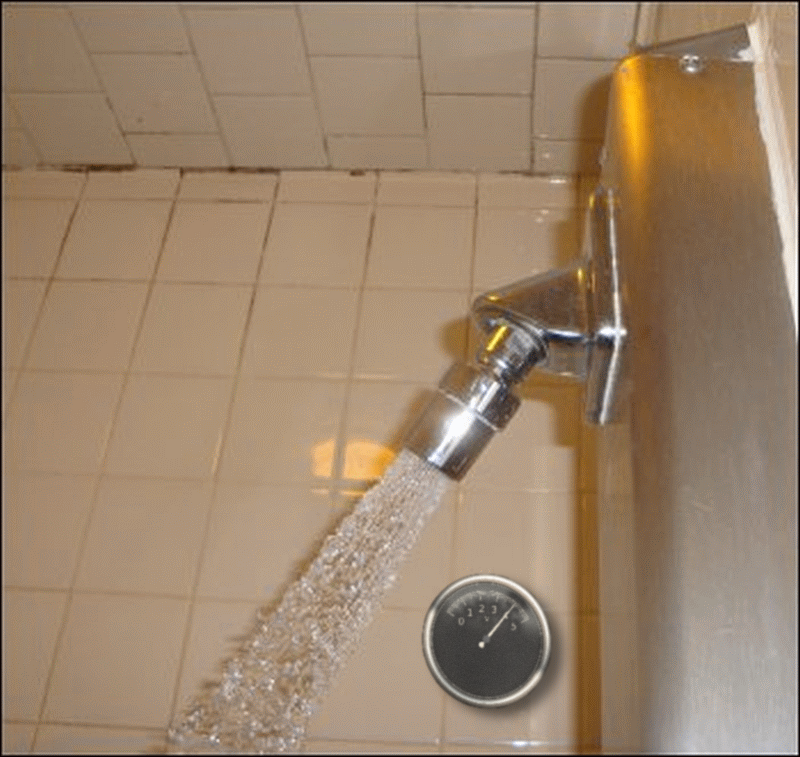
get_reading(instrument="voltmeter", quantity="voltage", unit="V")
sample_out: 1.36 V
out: 4 V
